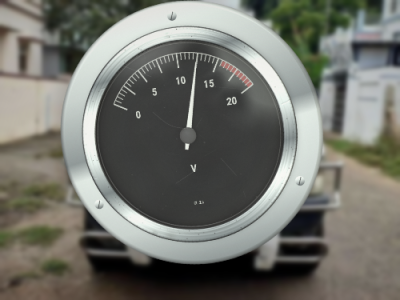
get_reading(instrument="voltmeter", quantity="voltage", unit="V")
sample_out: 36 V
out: 12.5 V
